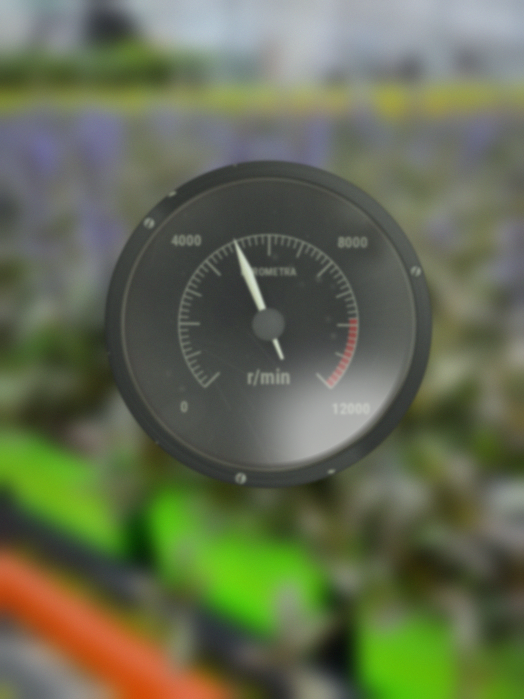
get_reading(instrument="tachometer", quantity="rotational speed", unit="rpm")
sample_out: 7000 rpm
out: 5000 rpm
